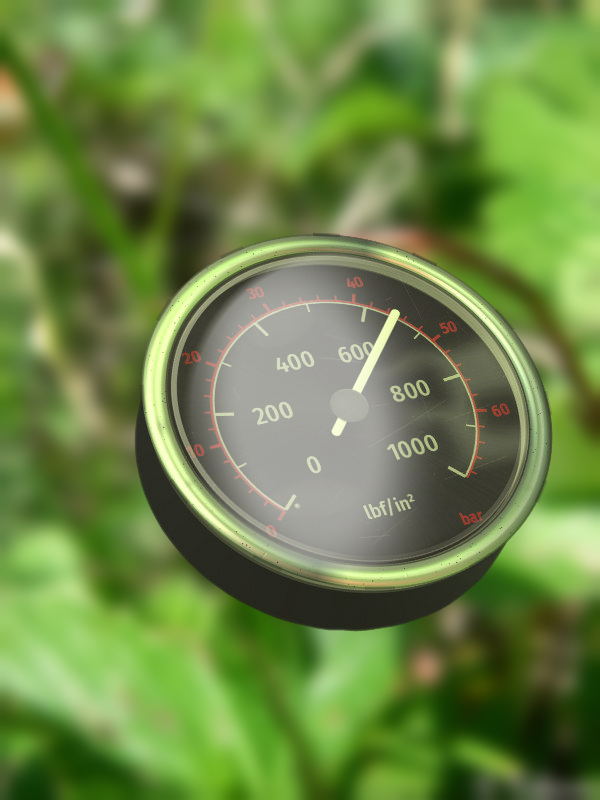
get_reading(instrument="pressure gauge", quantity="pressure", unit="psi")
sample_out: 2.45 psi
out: 650 psi
